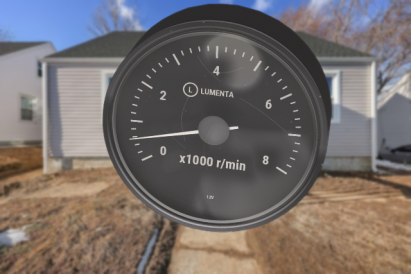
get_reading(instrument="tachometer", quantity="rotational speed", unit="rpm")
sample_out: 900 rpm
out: 600 rpm
